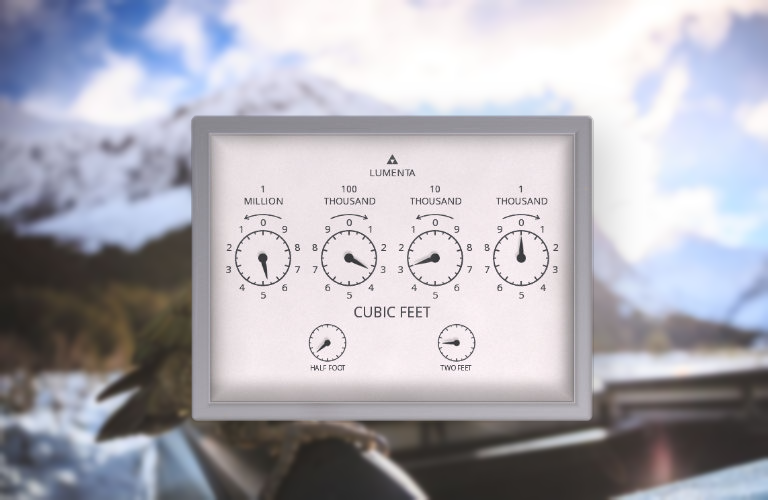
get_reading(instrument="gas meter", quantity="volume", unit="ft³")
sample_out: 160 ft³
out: 533000 ft³
